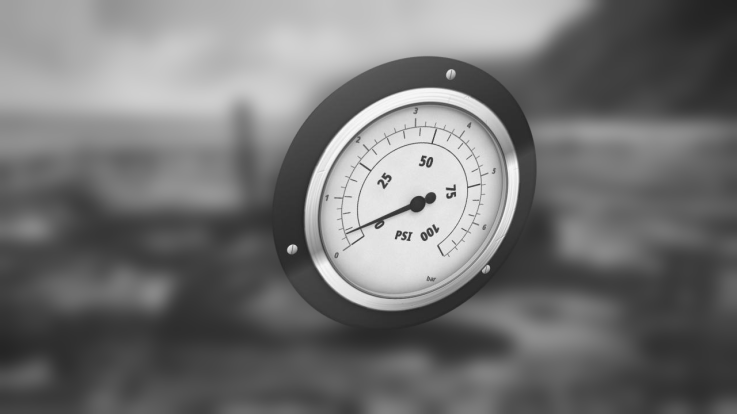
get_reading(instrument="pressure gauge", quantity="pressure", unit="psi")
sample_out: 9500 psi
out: 5 psi
